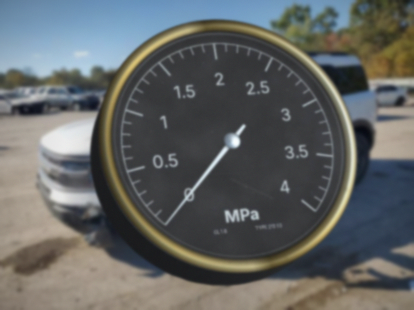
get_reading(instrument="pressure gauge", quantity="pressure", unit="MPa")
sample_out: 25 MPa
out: 0 MPa
